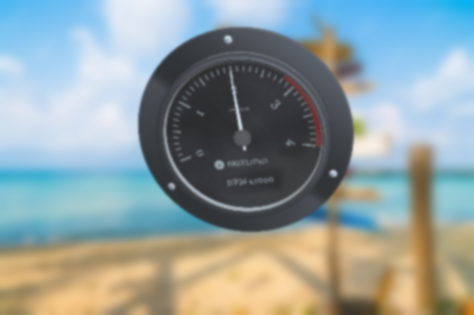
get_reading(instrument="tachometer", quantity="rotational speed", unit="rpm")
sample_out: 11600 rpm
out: 2000 rpm
